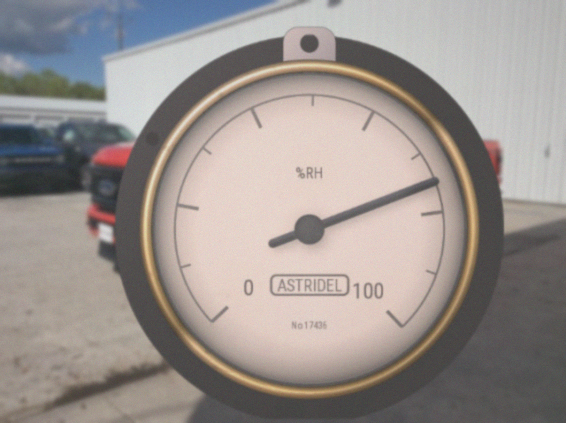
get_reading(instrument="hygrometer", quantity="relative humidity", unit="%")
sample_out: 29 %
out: 75 %
